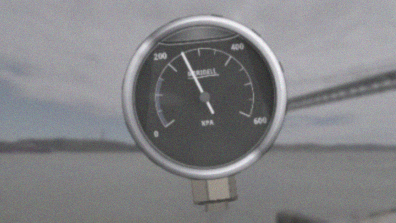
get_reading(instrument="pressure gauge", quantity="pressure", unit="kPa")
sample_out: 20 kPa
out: 250 kPa
